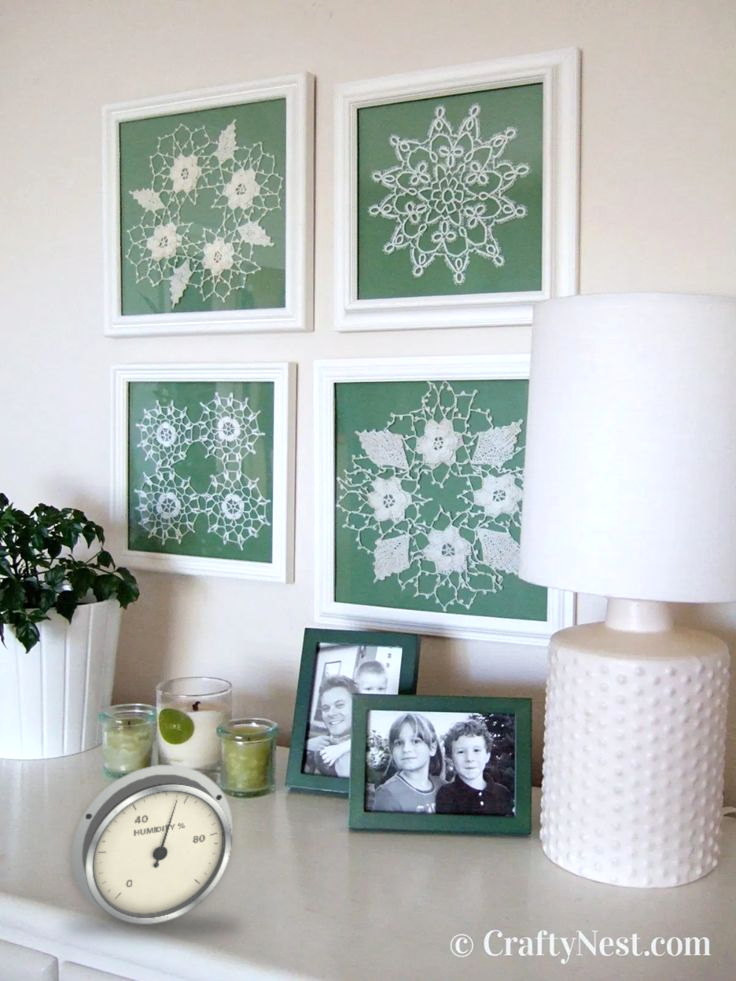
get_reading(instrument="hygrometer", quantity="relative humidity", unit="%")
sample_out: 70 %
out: 56 %
